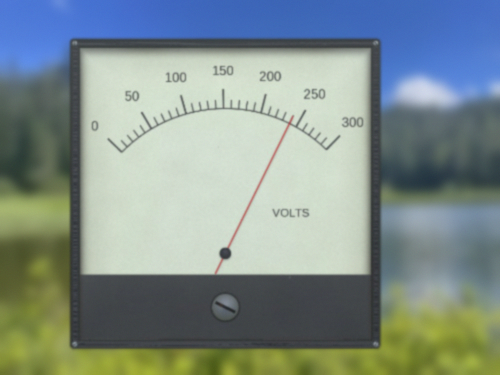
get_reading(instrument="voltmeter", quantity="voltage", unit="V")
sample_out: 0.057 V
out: 240 V
